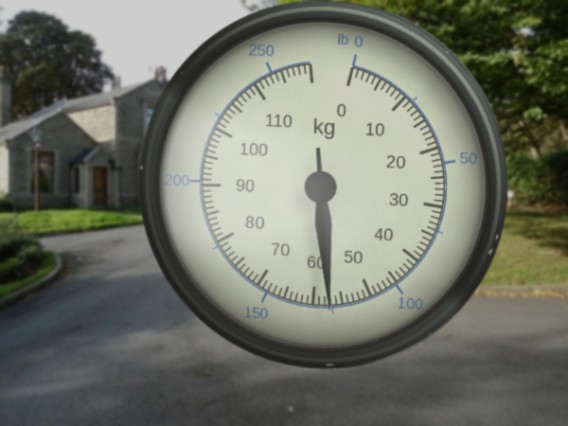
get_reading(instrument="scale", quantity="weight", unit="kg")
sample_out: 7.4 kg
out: 57 kg
